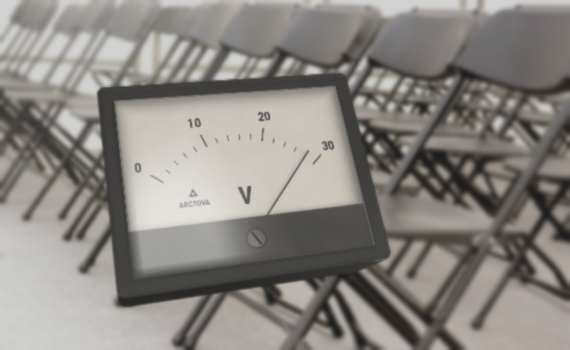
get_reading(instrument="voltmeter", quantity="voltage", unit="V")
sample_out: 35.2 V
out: 28 V
